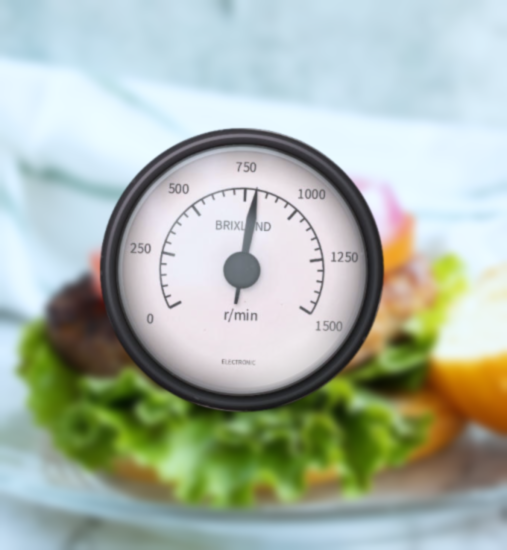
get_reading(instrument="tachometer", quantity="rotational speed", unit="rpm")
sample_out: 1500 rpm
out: 800 rpm
